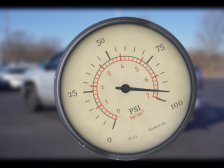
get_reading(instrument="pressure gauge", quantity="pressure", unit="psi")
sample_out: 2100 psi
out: 95 psi
